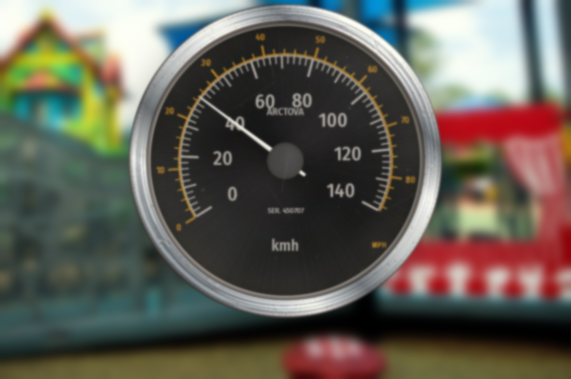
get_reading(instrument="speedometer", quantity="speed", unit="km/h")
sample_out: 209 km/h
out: 40 km/h
